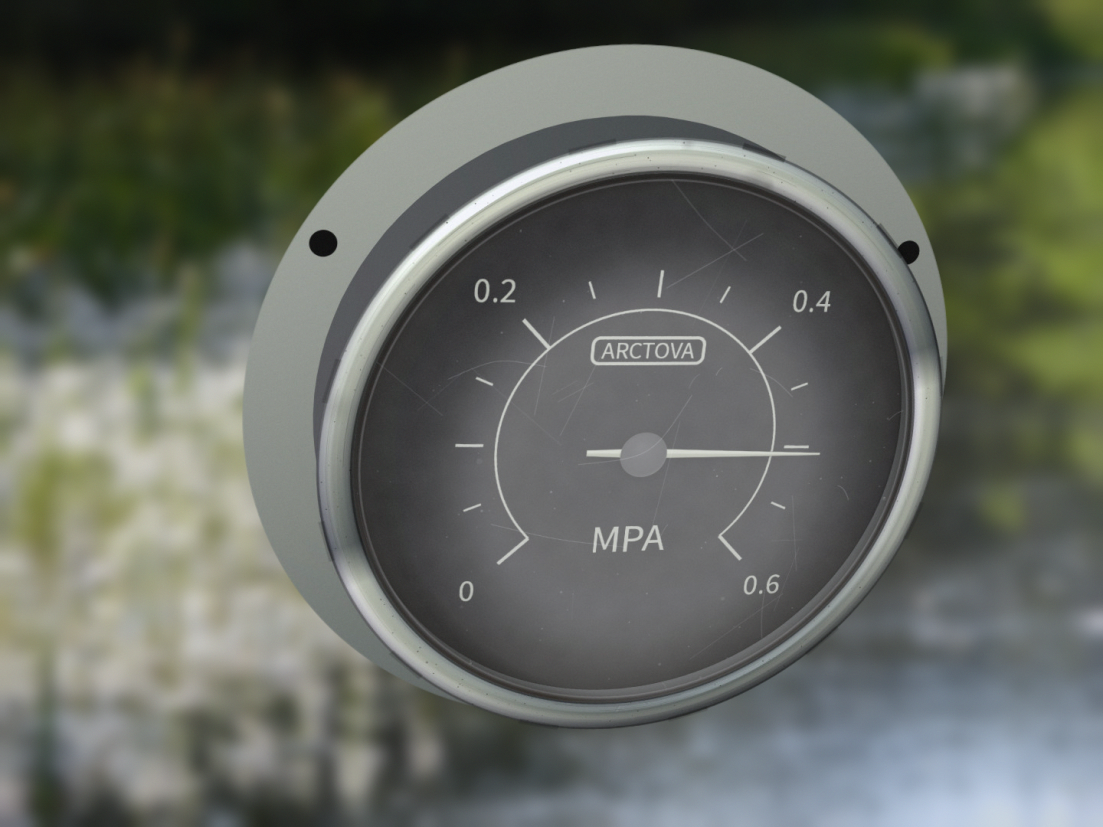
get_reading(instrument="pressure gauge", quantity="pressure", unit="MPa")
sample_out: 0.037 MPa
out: 0.5 MPa
